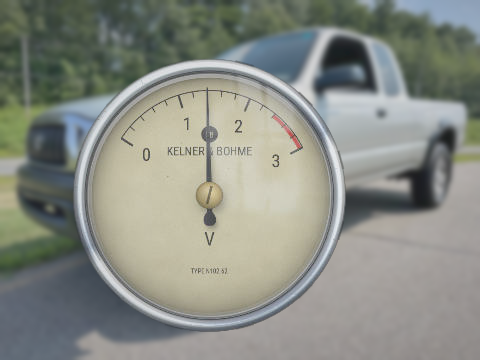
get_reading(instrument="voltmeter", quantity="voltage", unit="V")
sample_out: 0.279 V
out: 1.4 V
